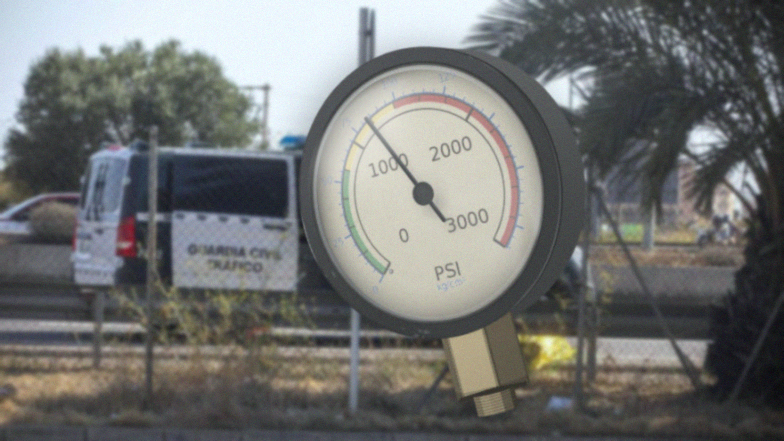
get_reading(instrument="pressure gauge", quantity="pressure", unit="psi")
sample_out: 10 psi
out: 1200 psi
